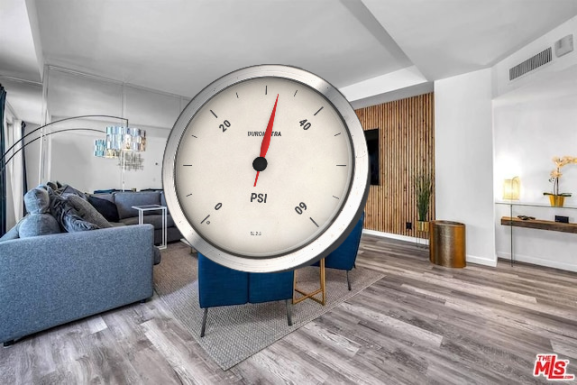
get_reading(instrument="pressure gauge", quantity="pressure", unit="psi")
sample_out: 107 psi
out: 32.5 psi
